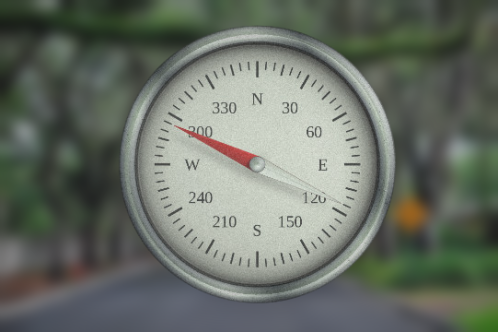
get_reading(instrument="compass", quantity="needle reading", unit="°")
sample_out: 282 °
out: 295 °
